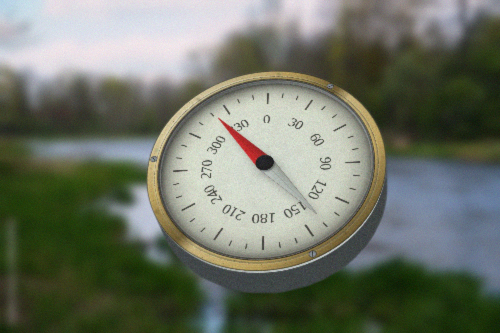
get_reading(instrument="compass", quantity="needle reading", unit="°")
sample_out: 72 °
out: 320 °
